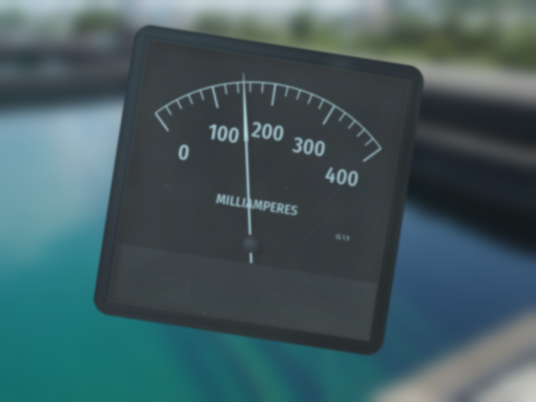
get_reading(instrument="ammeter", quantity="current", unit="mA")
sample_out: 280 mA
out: 150 mA
